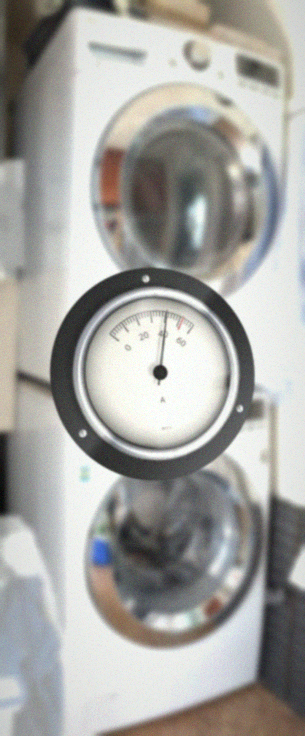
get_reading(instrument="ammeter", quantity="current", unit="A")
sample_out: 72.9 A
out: 40 A
